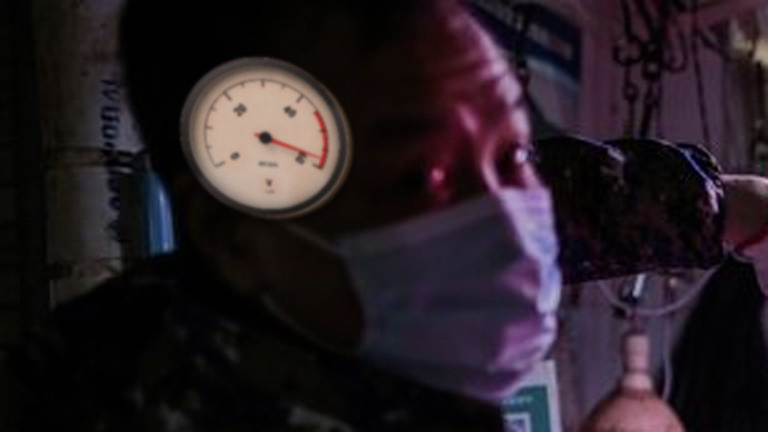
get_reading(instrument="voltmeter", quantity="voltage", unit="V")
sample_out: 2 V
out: 57.5 V
